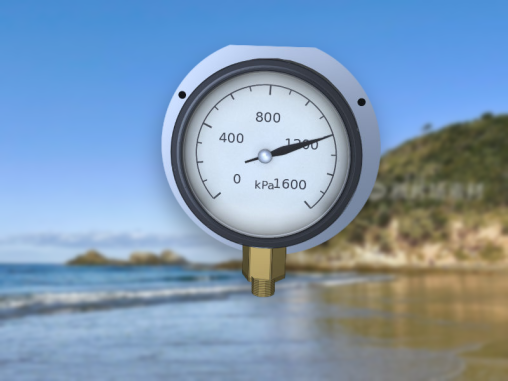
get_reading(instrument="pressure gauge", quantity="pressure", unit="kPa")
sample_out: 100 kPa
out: 1200 kPa
